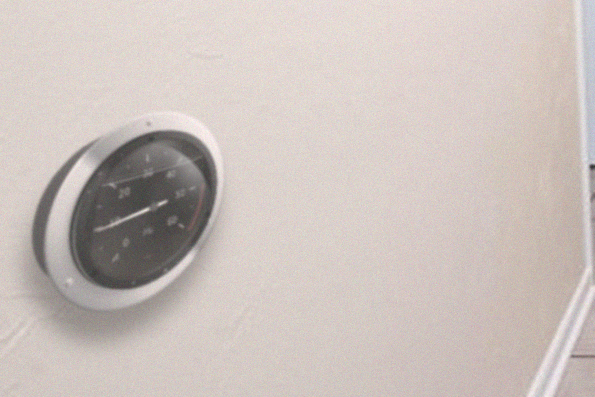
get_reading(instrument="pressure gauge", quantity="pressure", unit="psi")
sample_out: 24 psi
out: 10 psi
